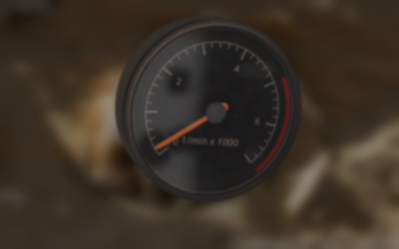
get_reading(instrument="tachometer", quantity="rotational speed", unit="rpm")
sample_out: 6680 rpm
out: 200 rpm
